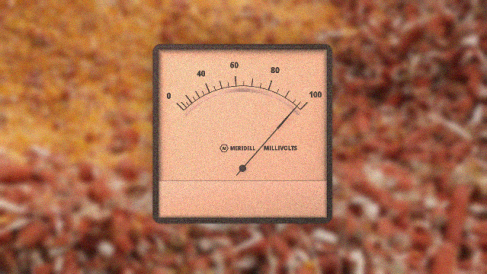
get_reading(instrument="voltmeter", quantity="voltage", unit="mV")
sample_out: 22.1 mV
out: 97.5 mV
